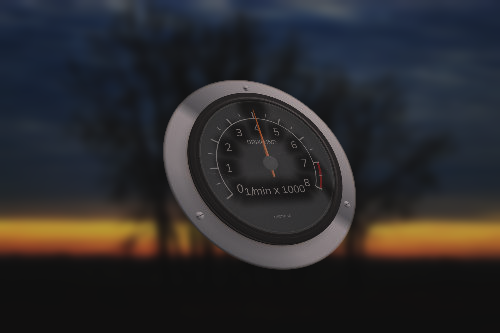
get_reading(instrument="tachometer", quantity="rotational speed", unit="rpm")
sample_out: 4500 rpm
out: 4000 rpm
